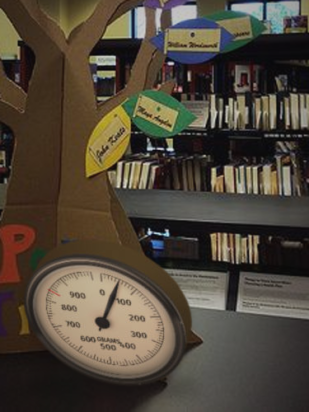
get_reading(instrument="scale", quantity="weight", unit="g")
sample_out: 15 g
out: 50 g
